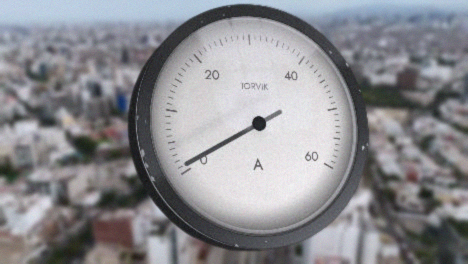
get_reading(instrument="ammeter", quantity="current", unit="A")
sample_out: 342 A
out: 1 A
